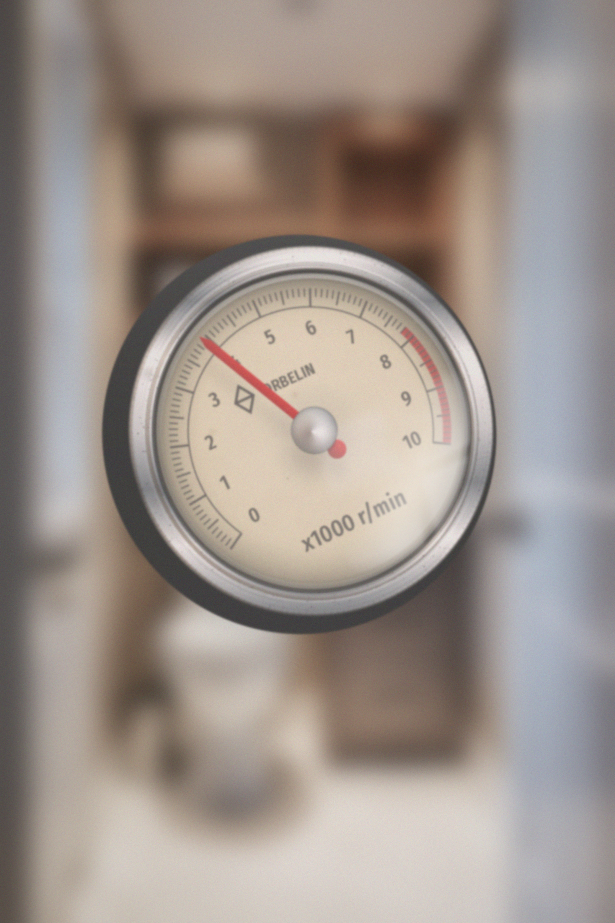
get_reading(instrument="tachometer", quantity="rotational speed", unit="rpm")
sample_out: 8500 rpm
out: 3900 rpm
